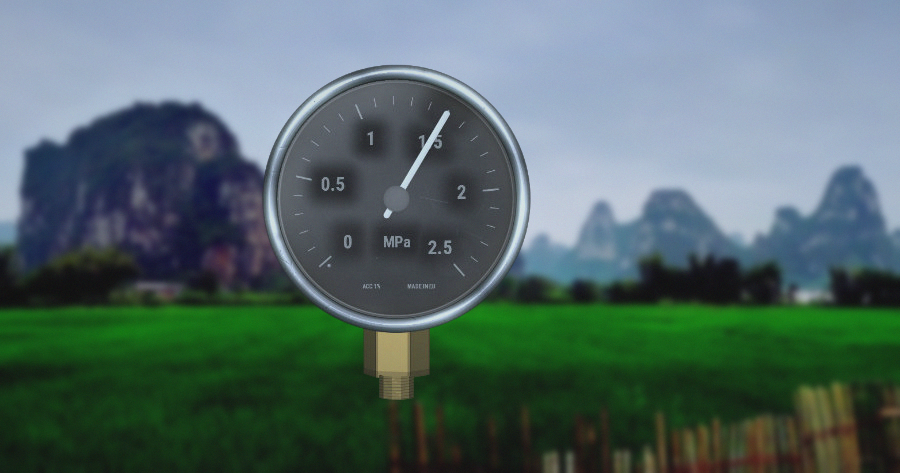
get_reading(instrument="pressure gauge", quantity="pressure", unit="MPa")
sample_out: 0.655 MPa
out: 1.5 MPa
